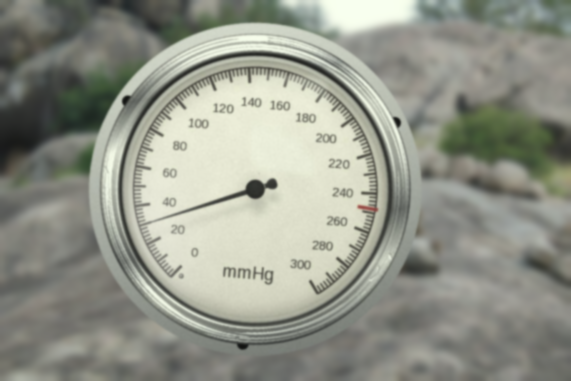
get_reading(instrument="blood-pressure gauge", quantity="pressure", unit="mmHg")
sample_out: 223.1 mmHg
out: 30 mmHg
